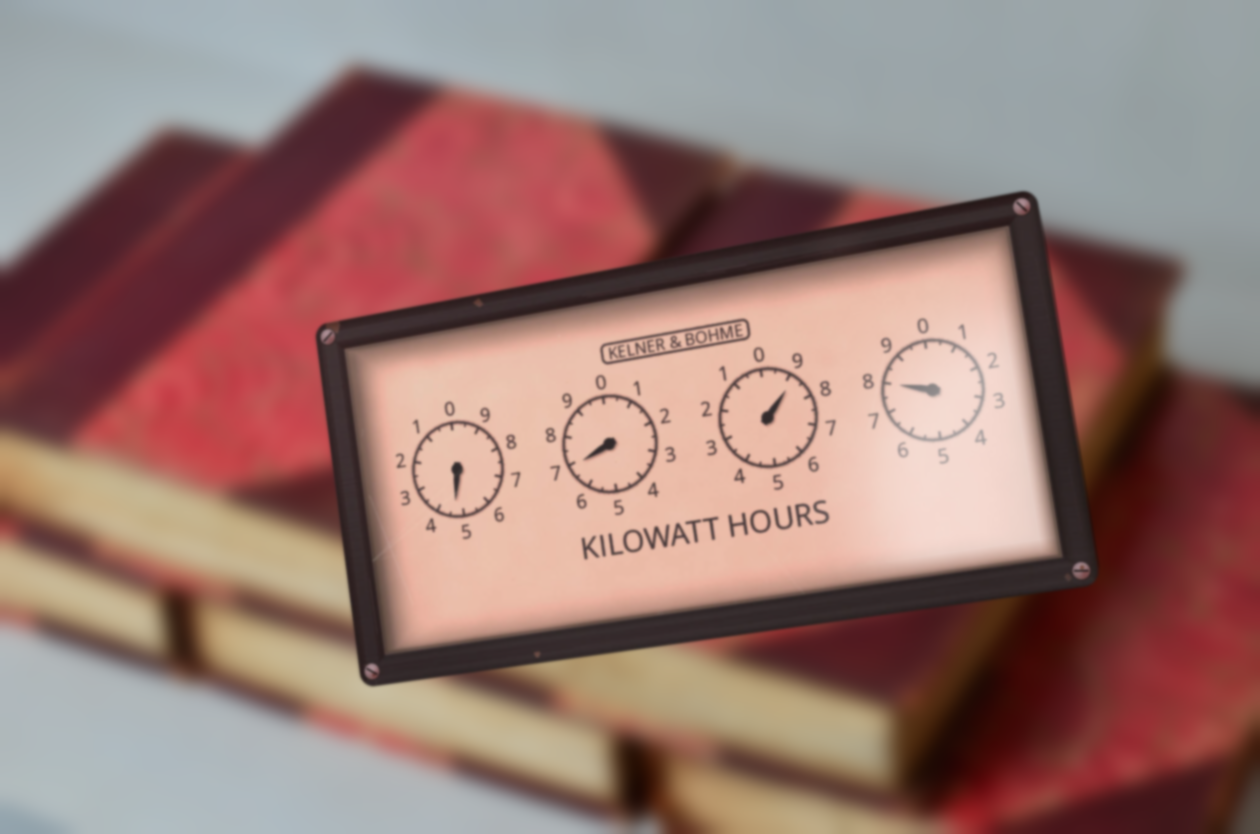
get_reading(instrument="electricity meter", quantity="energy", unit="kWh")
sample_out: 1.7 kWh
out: 4688 kWh
